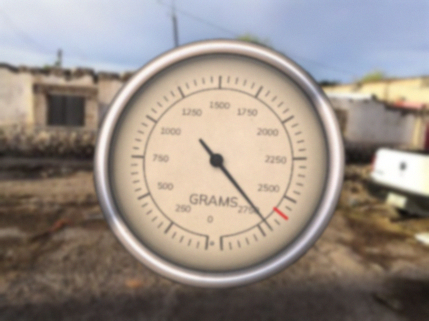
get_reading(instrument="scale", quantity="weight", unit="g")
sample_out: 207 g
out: 2700 g
